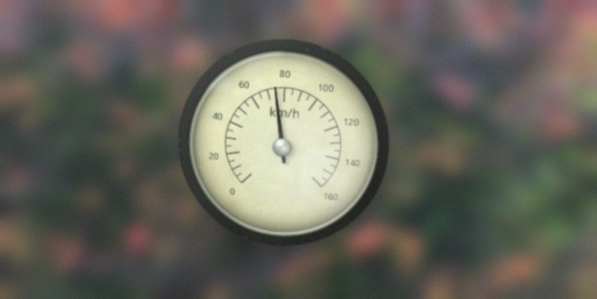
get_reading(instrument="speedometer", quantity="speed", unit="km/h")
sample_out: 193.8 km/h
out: 75 km/h
